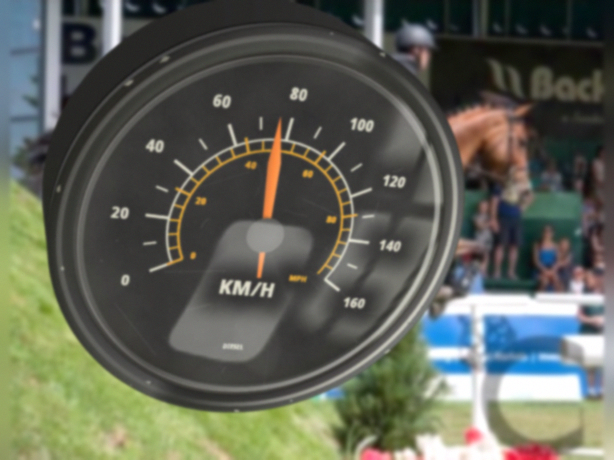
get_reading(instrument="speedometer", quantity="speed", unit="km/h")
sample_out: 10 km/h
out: 75 km/h
